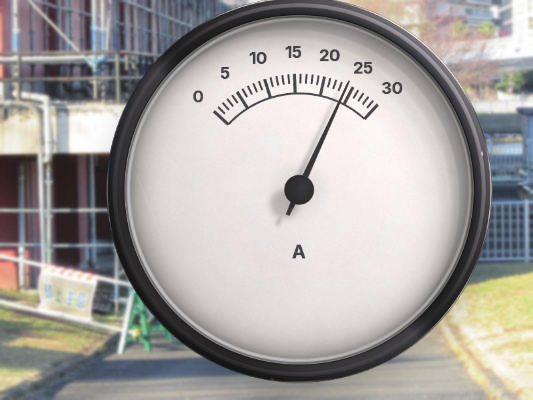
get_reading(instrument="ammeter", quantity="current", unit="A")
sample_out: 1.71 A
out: 24 A
